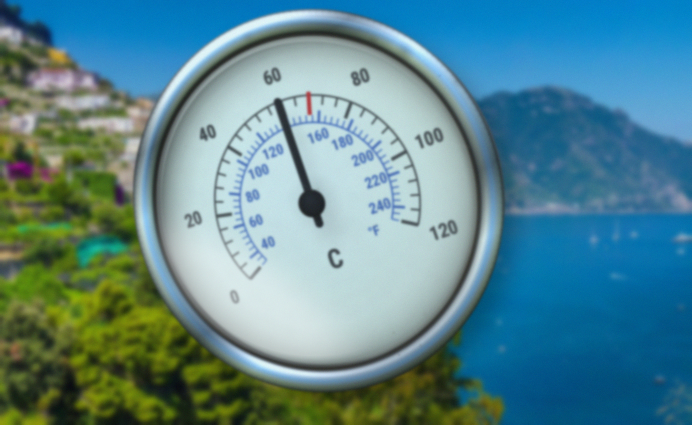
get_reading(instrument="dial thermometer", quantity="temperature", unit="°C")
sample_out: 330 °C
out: 60 °C
